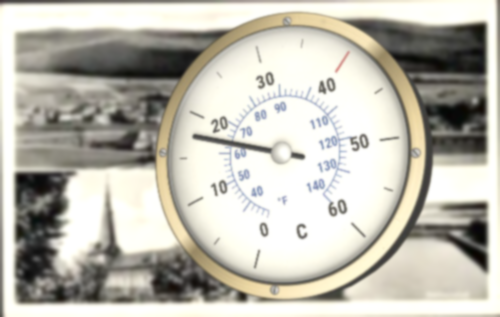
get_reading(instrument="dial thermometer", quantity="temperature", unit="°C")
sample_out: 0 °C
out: 17.5 °C
